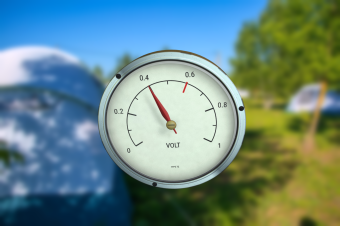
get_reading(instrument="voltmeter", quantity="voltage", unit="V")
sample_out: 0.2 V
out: 0.4 V
